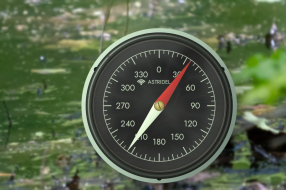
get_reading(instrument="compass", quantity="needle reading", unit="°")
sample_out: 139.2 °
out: 35 °
